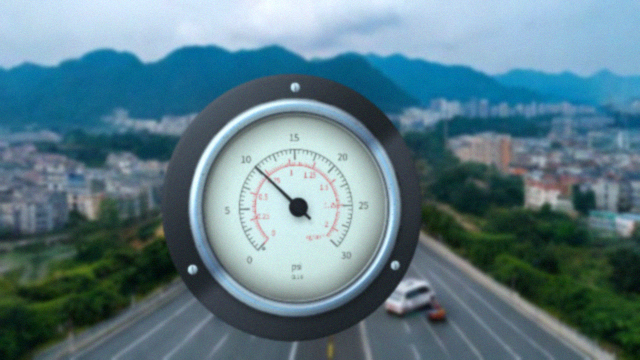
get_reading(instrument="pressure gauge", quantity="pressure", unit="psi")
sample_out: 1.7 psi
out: 10 psi
